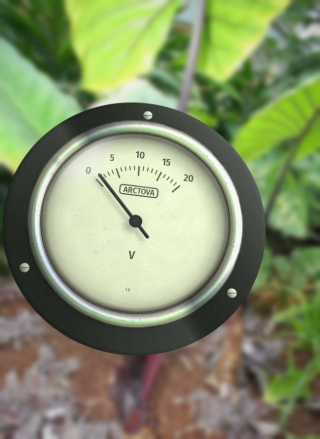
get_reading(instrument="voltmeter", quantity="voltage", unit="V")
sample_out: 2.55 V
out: 1 V
